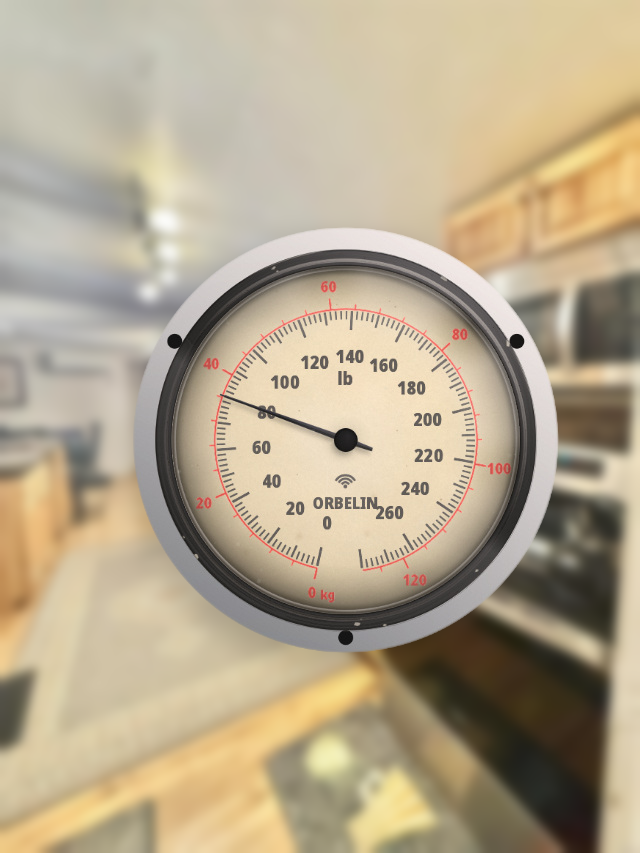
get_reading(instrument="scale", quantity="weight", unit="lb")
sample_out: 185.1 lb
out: 80 lb
